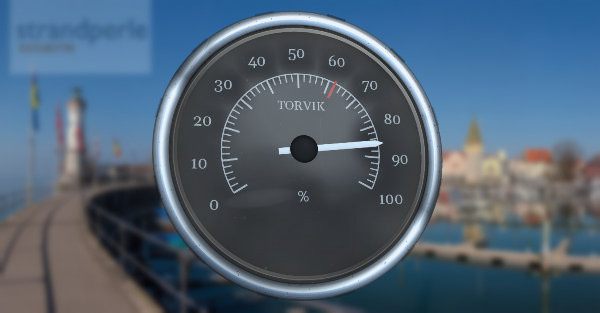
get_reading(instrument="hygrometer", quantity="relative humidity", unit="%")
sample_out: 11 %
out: 86 %
